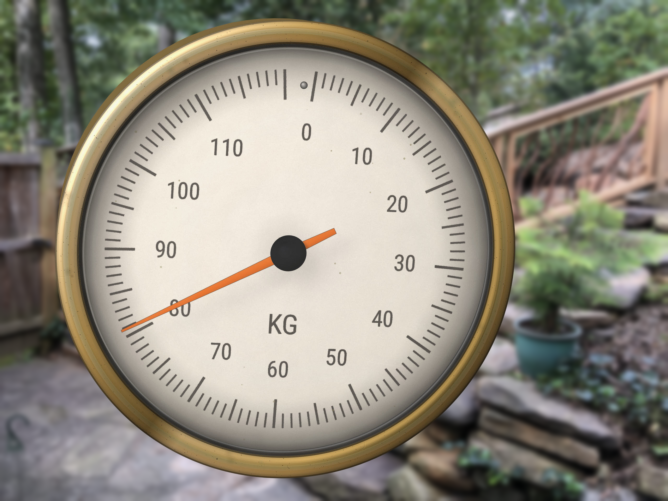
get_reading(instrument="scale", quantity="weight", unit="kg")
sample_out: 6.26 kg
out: 81 kg
